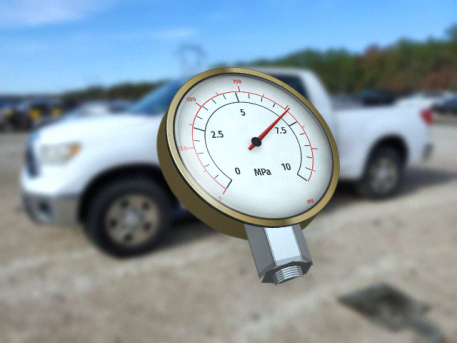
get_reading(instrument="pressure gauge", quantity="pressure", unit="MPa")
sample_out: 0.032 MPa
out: 7 MPa
